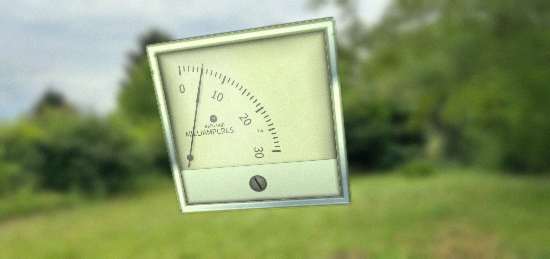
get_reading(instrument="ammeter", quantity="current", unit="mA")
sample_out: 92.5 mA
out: 5 mA
